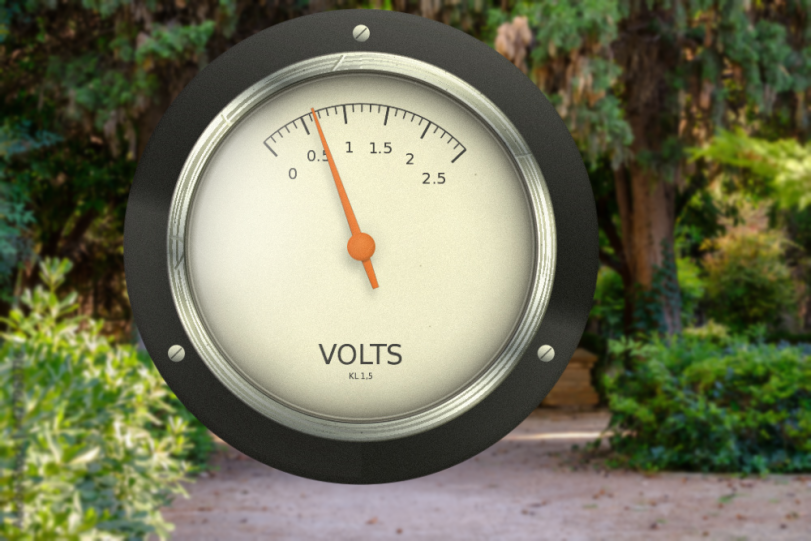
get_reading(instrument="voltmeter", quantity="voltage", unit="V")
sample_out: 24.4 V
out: 0.65 V
